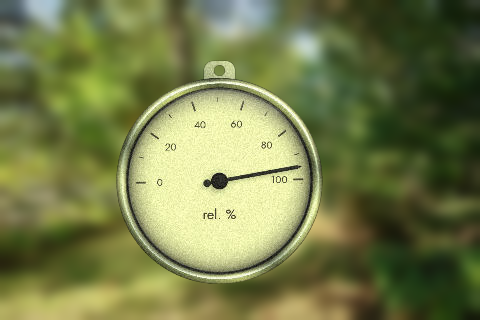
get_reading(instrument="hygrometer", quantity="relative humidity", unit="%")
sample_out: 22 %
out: 95 %
